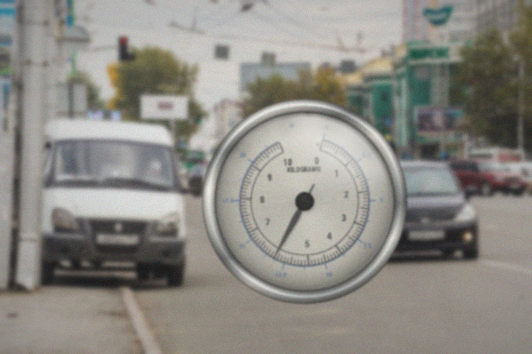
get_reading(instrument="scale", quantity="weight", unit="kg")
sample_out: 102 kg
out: 6 kg
